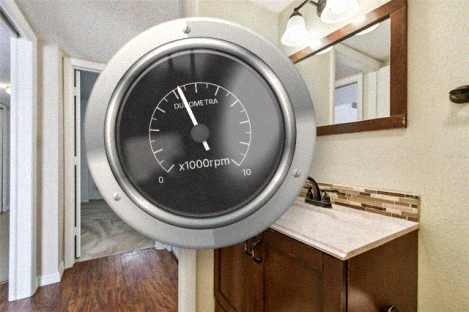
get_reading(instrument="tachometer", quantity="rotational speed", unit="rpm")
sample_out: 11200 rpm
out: 4250 rpm
